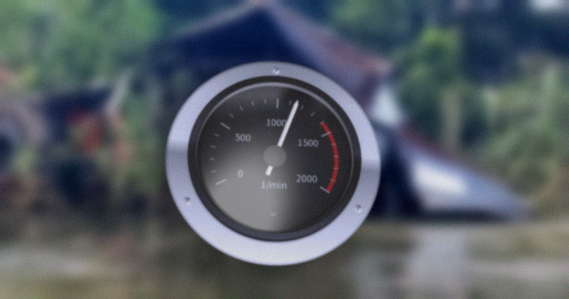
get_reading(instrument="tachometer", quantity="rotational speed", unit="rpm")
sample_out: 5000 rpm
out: 1150 rpm
